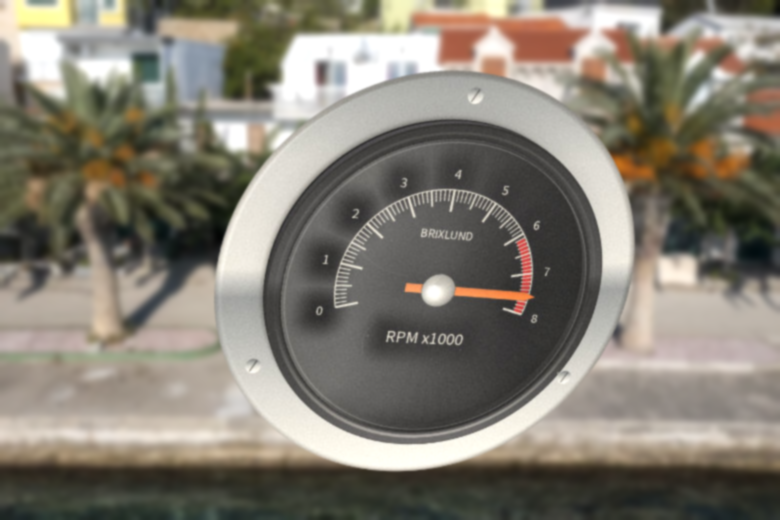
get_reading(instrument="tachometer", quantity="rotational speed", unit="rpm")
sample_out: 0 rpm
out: 7500 rpm
